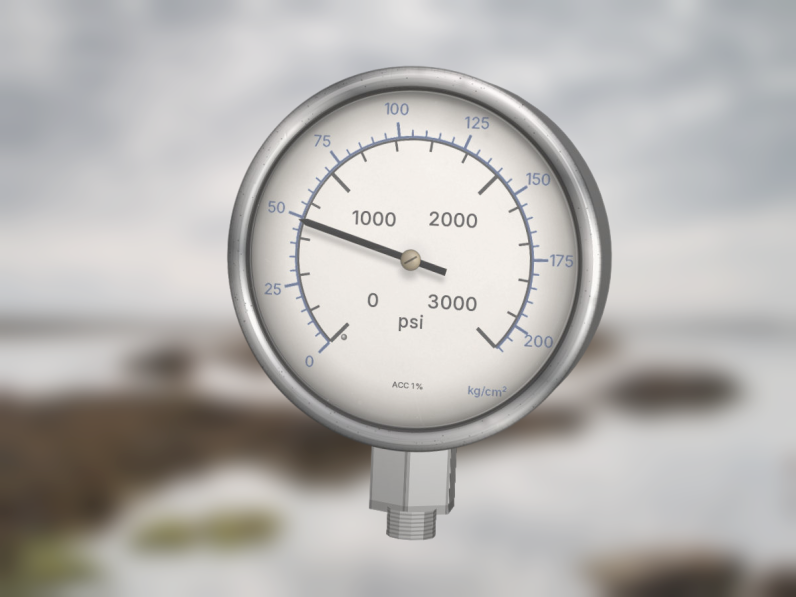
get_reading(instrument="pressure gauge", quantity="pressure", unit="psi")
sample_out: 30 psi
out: 700 psi
